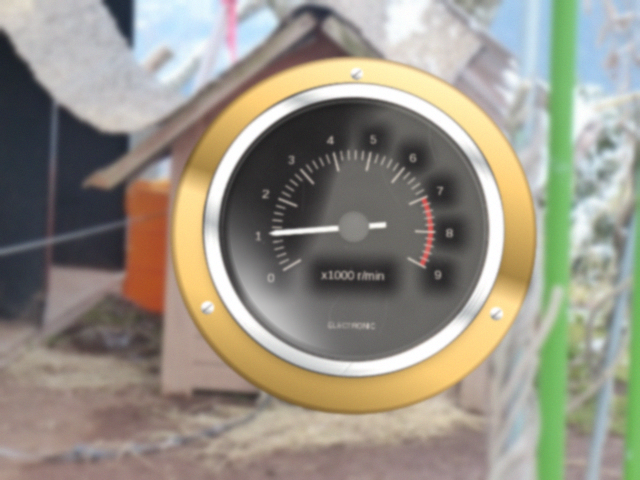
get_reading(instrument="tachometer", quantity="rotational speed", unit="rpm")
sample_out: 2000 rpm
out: 1000 rpm
